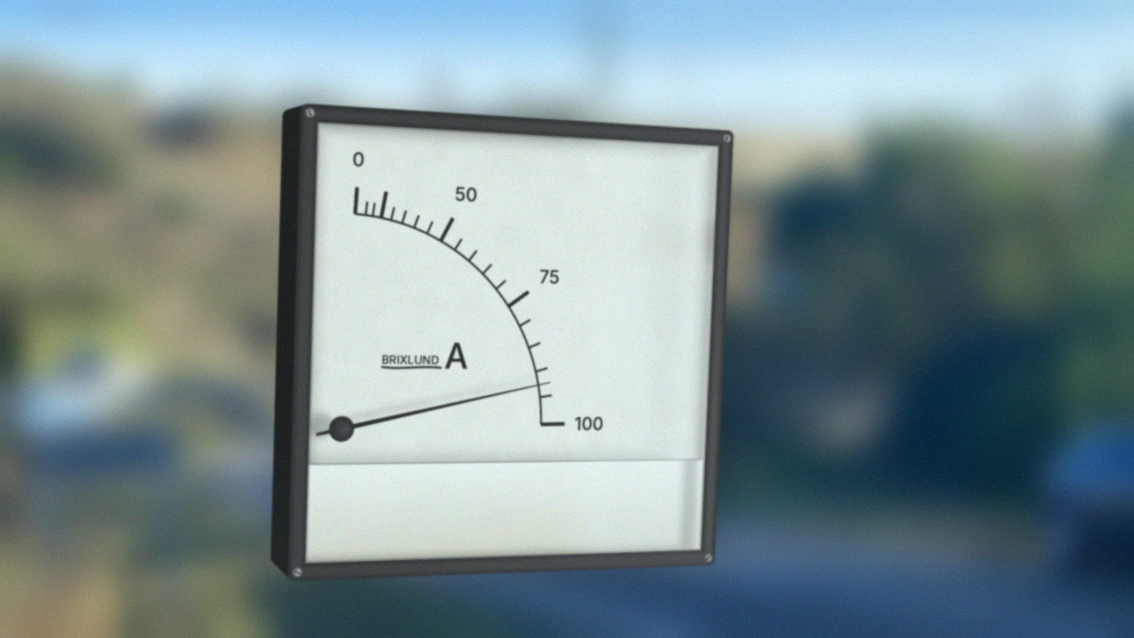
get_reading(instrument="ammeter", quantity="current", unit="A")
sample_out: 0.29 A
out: 92.5 A
